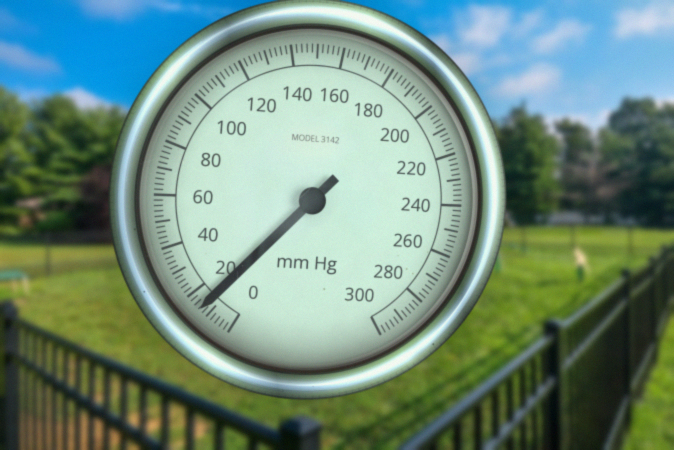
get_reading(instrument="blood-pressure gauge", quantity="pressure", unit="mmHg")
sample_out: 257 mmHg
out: 14 mmHg
